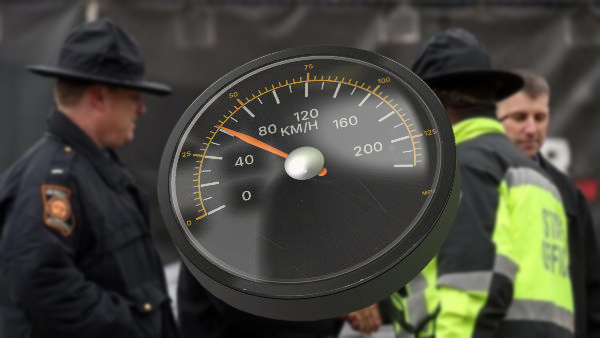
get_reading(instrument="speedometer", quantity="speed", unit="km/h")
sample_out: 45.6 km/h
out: 60 km/h
